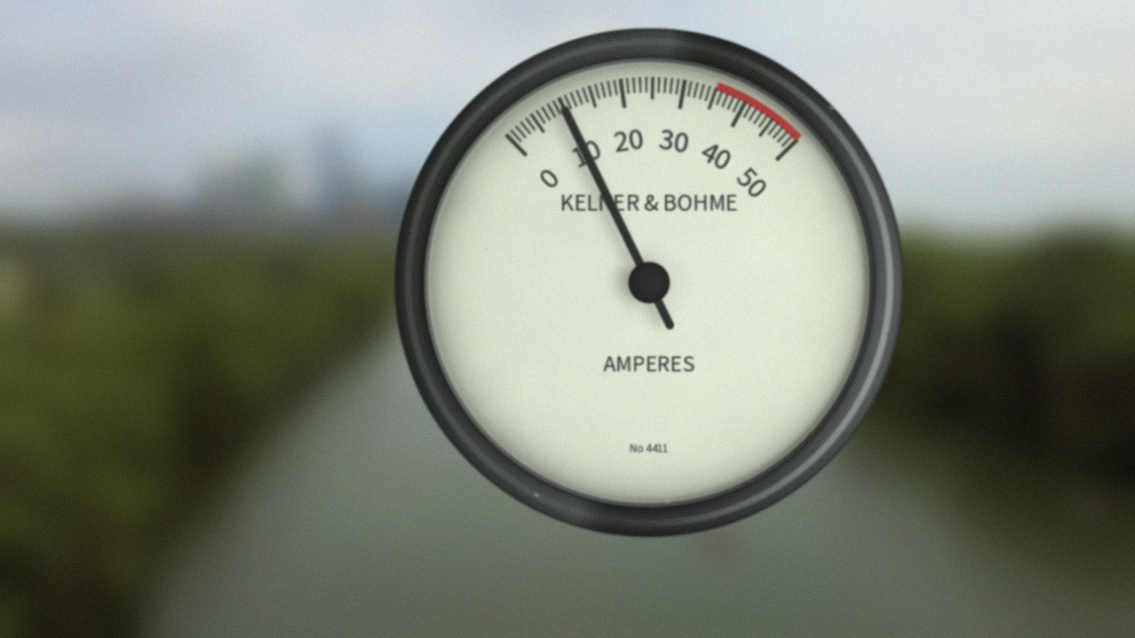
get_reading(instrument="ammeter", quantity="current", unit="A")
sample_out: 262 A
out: 10 A
